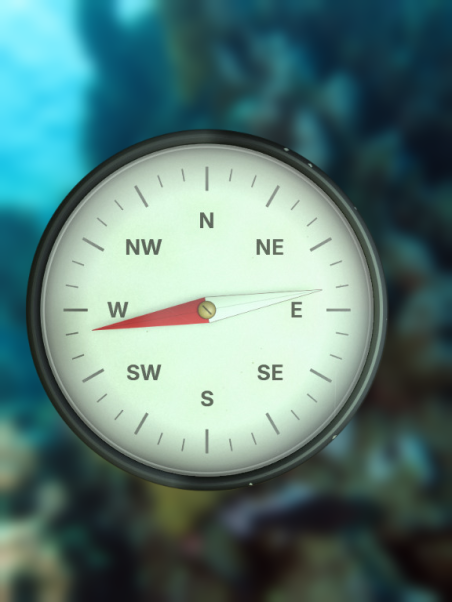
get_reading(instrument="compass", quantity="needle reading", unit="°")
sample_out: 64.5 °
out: 260 °
